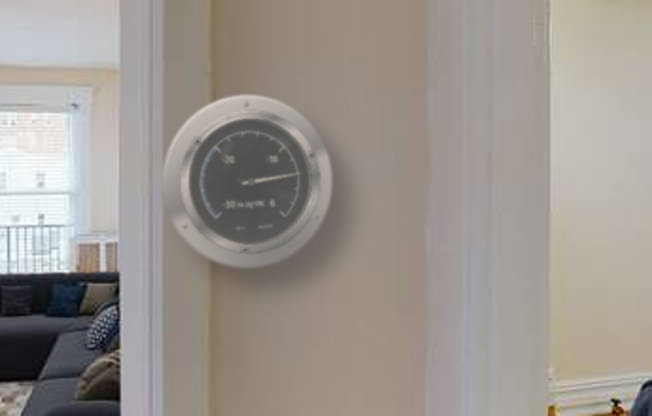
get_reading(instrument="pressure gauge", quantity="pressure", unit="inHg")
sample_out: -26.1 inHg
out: -6 inHg
